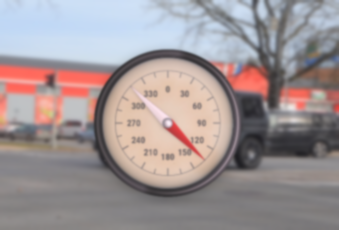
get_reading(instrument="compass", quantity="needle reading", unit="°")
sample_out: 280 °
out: 135 °
